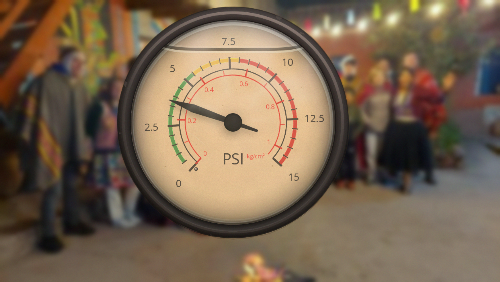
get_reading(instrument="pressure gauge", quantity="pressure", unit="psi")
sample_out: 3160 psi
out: 3.75 psi
